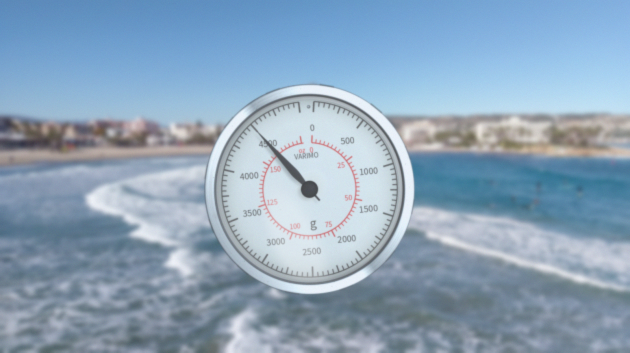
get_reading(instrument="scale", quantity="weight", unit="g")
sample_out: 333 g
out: 4500 g
